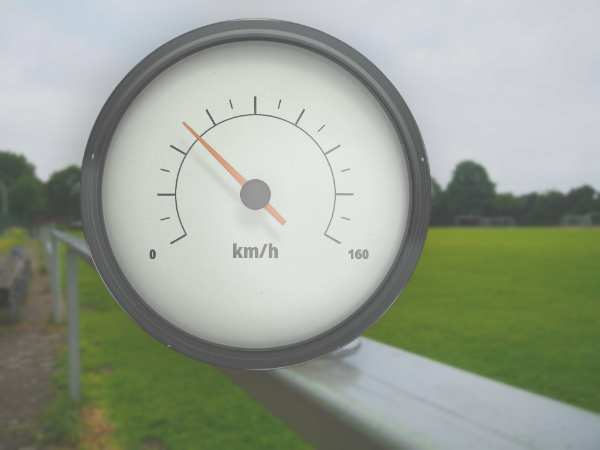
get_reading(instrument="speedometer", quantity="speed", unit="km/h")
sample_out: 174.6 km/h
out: 50 km/h
